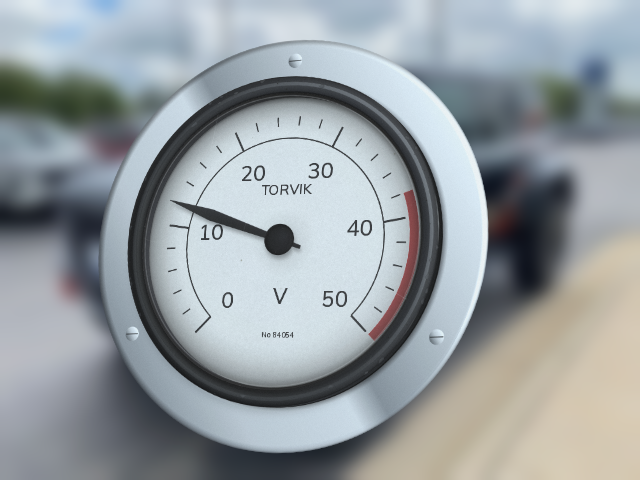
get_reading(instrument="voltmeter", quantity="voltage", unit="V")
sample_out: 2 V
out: 12 V
